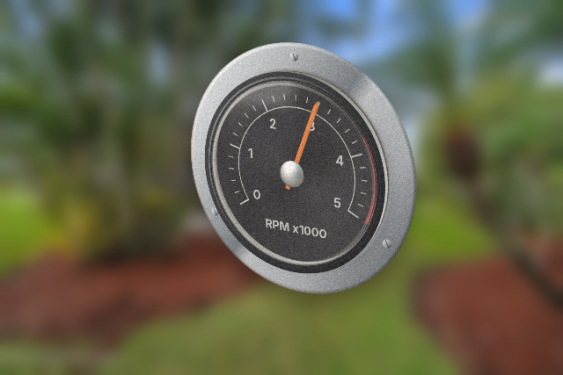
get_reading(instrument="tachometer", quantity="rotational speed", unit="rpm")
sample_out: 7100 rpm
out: 3000 rpm
